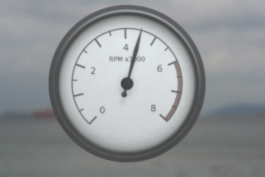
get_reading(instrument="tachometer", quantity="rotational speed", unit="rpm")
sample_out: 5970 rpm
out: 4500 rpm
